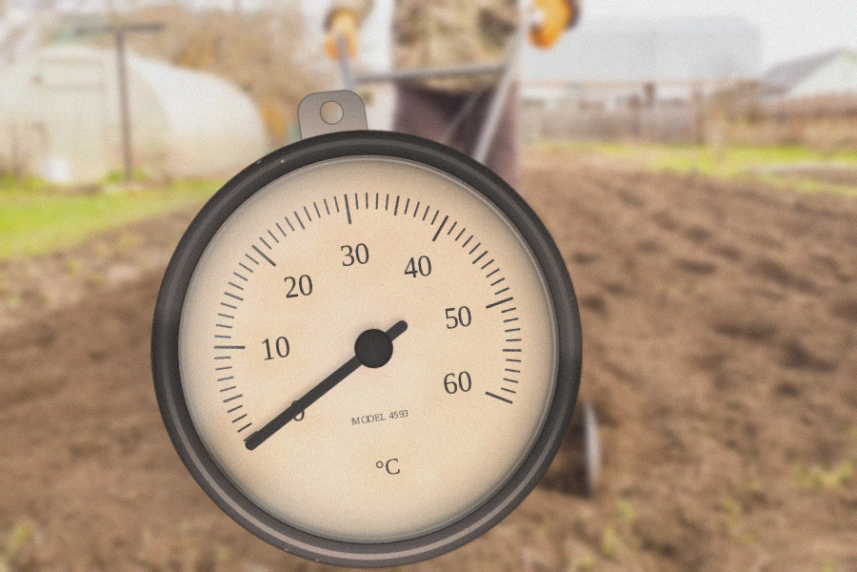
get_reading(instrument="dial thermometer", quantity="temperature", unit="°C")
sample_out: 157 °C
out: 0.5 °C
